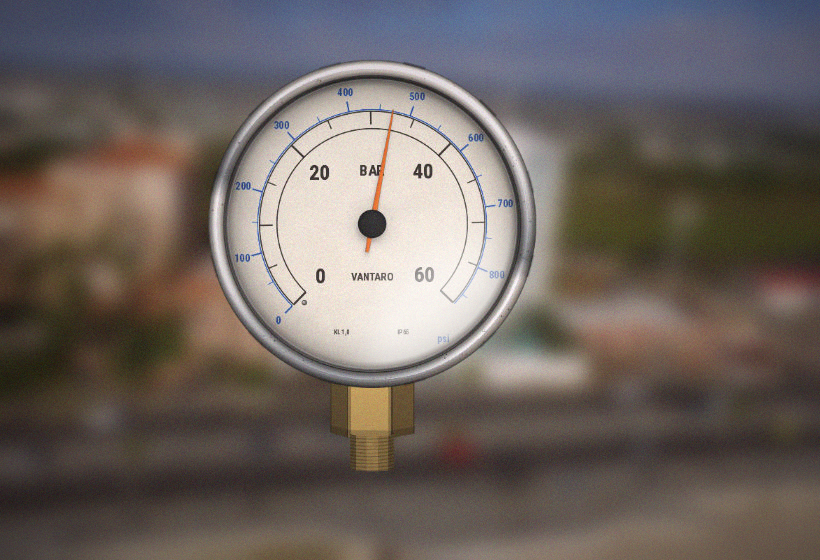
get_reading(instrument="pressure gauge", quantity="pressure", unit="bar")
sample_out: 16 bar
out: 32.5 bar
